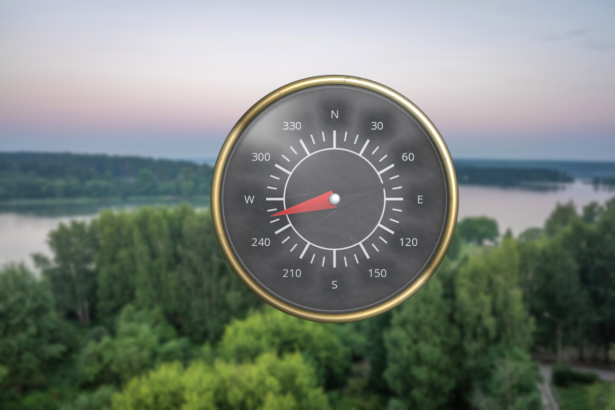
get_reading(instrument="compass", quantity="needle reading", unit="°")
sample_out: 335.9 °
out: 255 °
